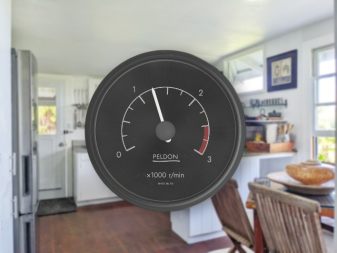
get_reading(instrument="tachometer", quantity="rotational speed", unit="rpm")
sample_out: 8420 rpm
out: 1250 rpm
